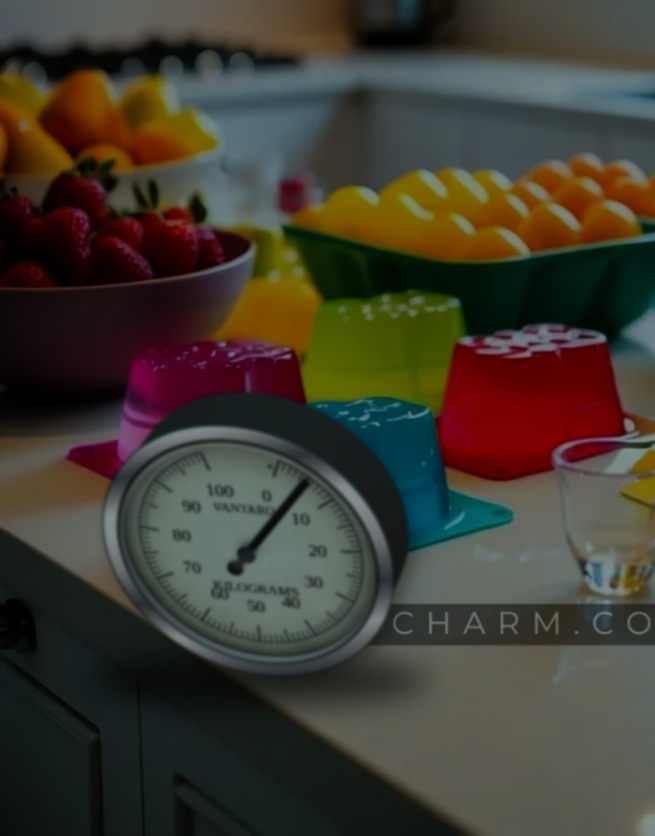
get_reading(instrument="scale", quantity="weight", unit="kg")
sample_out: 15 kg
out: 5 kg
